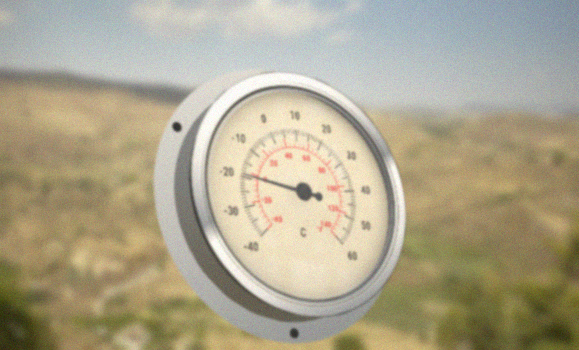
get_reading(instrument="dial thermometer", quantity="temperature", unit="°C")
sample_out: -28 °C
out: -20 °C
